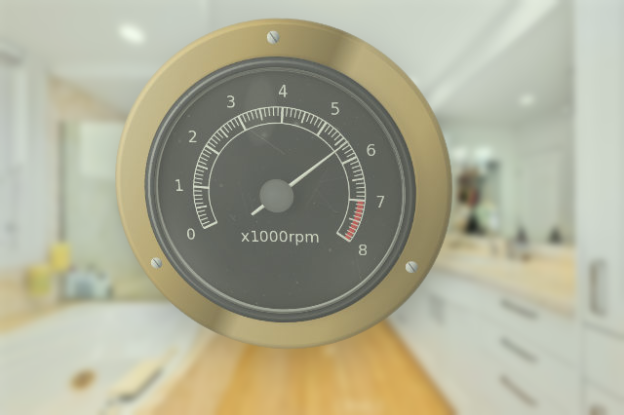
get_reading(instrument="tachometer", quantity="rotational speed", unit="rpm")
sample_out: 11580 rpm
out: 5600 rpm
